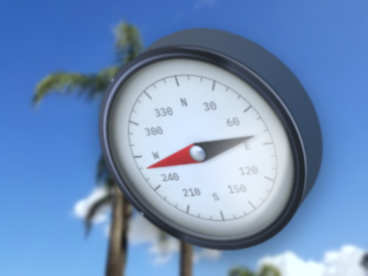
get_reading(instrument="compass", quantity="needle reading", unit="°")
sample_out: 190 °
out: 260 °
